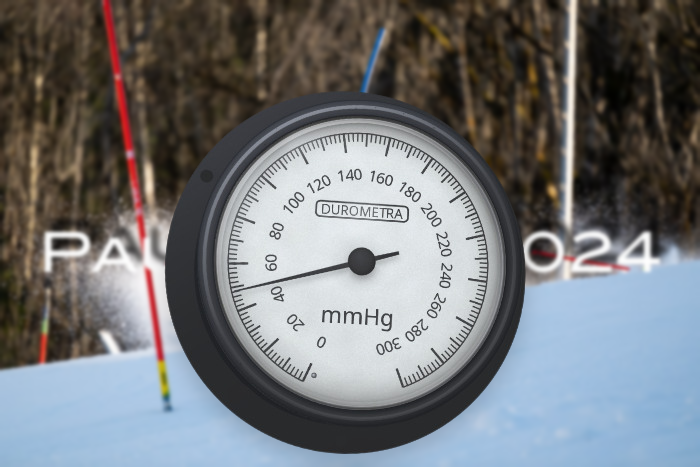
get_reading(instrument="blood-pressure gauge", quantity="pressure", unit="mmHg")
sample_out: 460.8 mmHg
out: 48 mmHg
